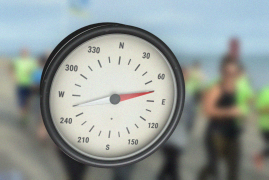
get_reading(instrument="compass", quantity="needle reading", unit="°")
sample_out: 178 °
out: 75 °
